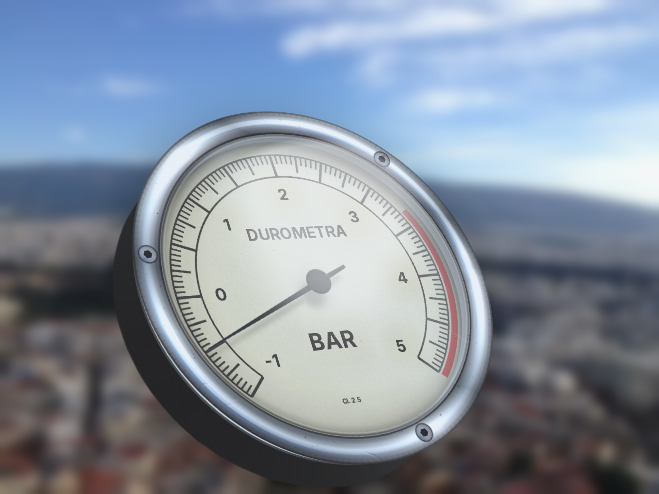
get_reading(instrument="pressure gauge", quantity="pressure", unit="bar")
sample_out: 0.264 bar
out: -0.5 bar
